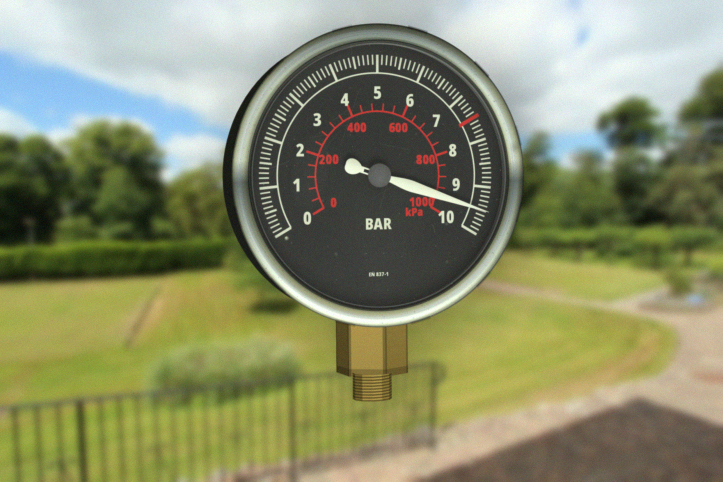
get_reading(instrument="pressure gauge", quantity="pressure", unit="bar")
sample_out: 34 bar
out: 9.5 bar
